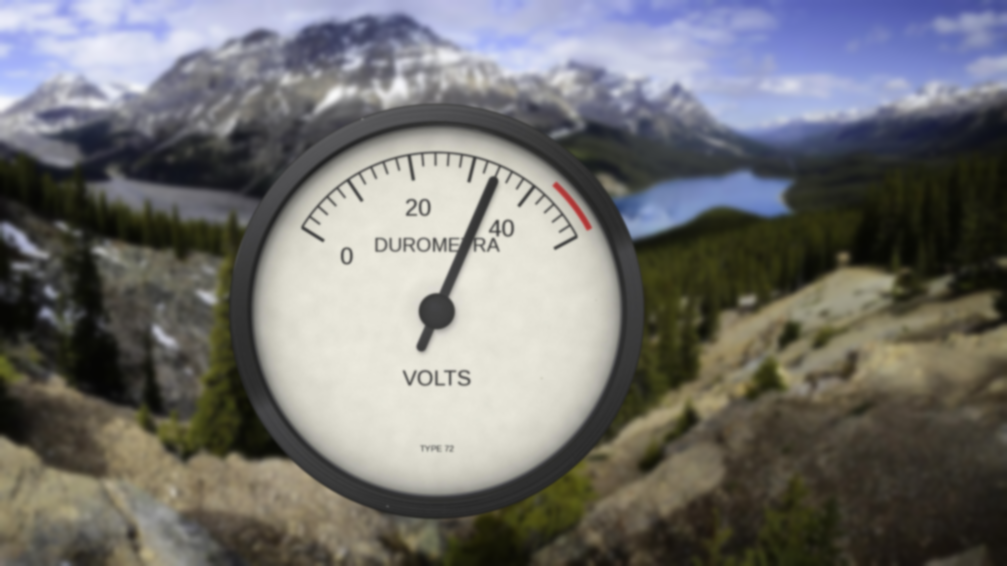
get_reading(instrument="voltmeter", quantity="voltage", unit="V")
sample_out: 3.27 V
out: 34 V
